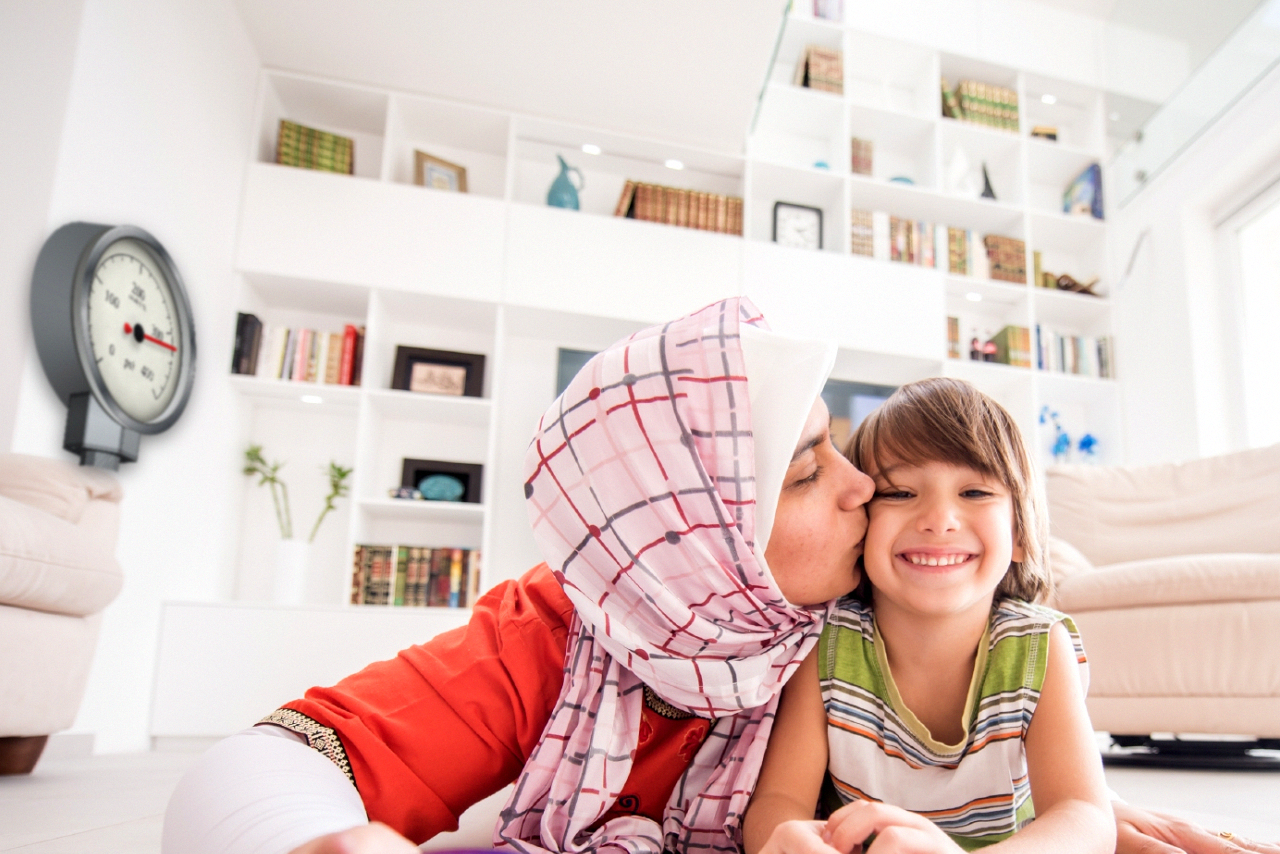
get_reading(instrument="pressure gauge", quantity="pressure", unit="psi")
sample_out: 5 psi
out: 320 psi
